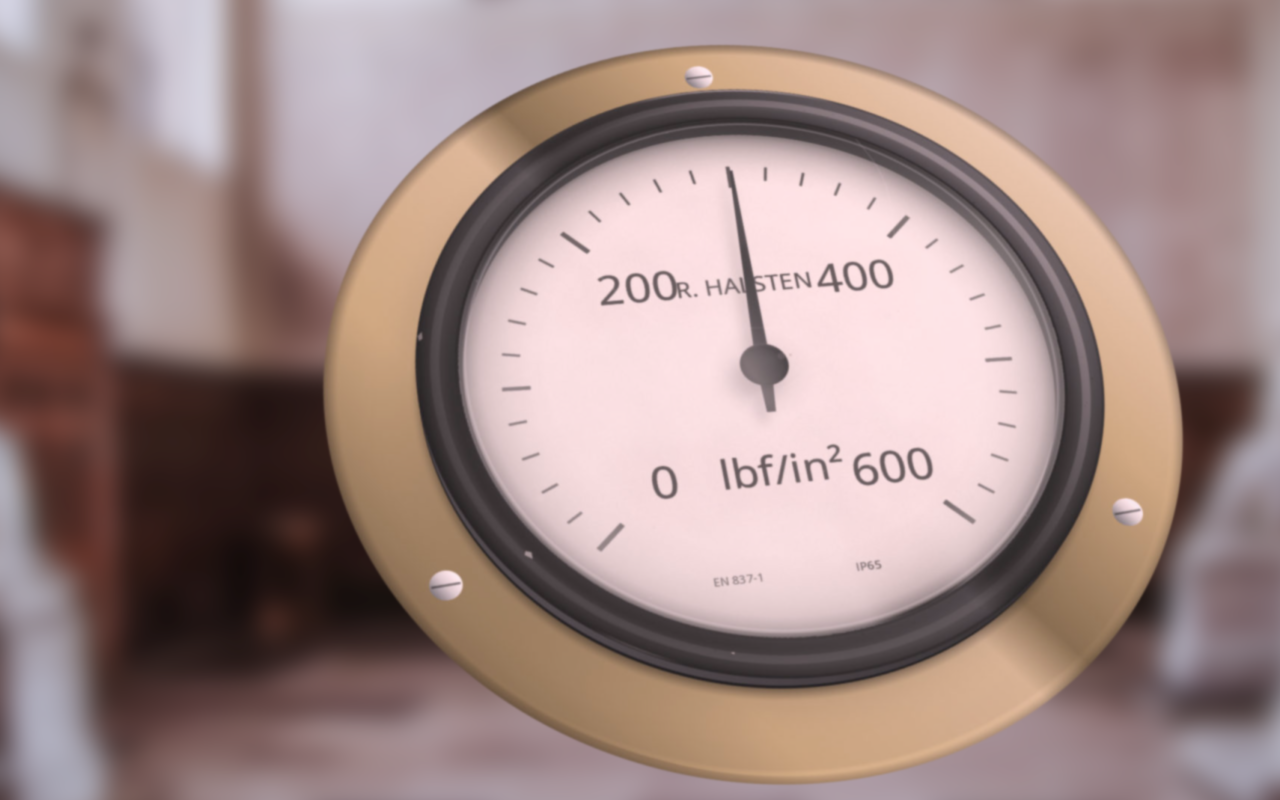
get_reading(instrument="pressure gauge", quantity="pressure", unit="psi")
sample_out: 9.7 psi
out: 300 psi
